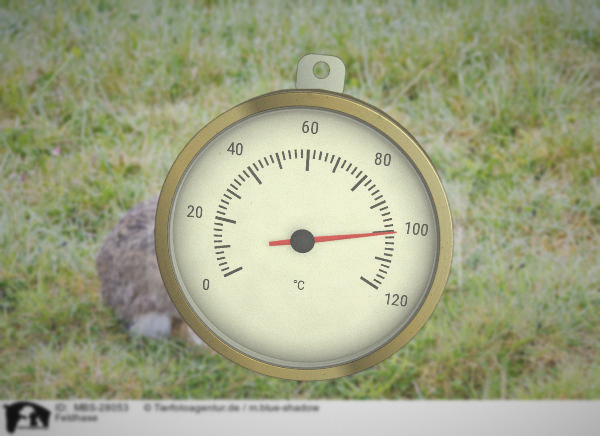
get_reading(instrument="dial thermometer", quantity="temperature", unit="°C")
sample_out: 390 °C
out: 100 °C
